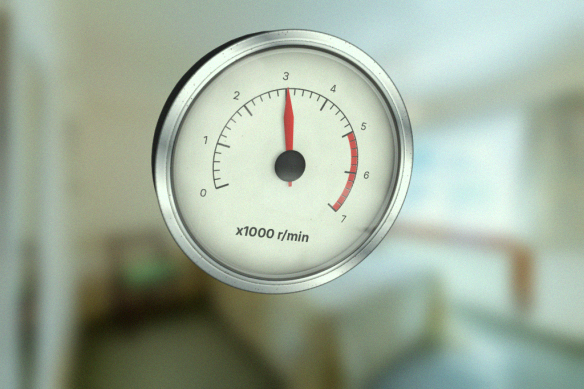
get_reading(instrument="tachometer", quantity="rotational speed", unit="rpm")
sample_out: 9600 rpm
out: 3000 rpm
